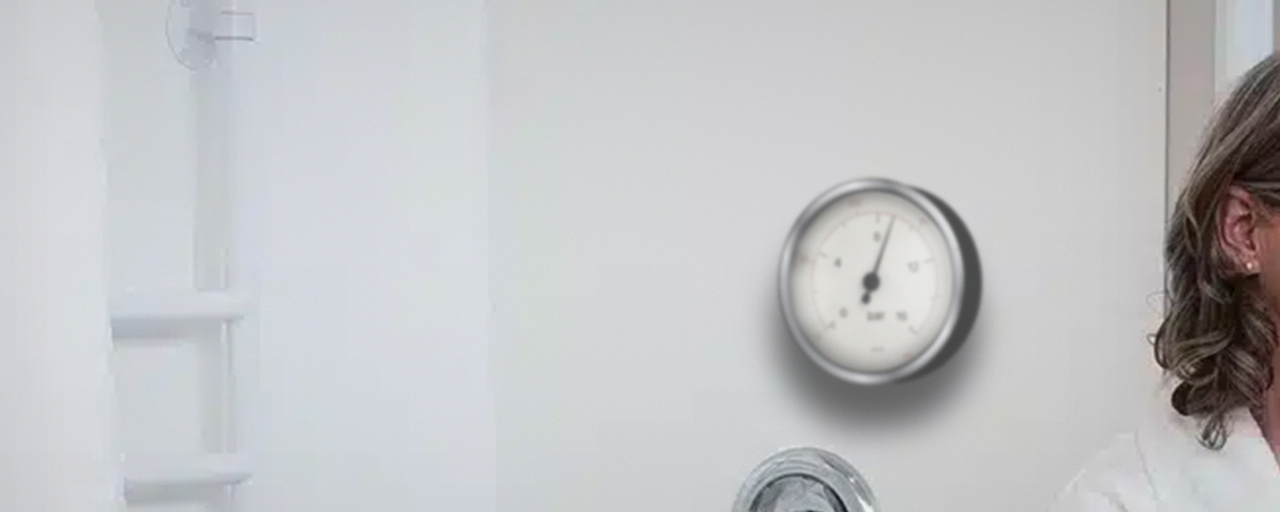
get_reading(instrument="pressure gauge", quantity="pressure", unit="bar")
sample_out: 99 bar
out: 9 bar
